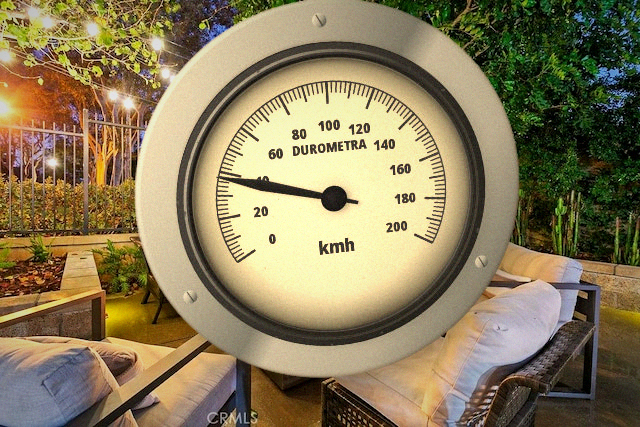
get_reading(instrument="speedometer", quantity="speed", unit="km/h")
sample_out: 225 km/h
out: 38 km/h
